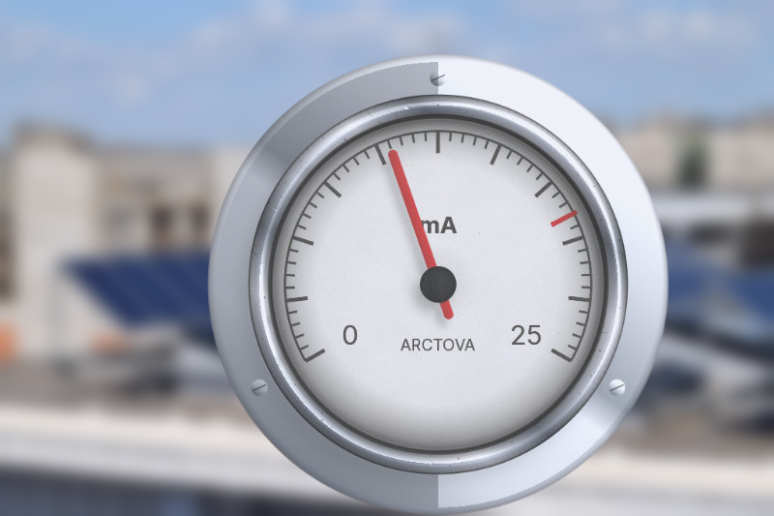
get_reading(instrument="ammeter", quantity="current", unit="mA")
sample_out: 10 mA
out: 10.5 mA
